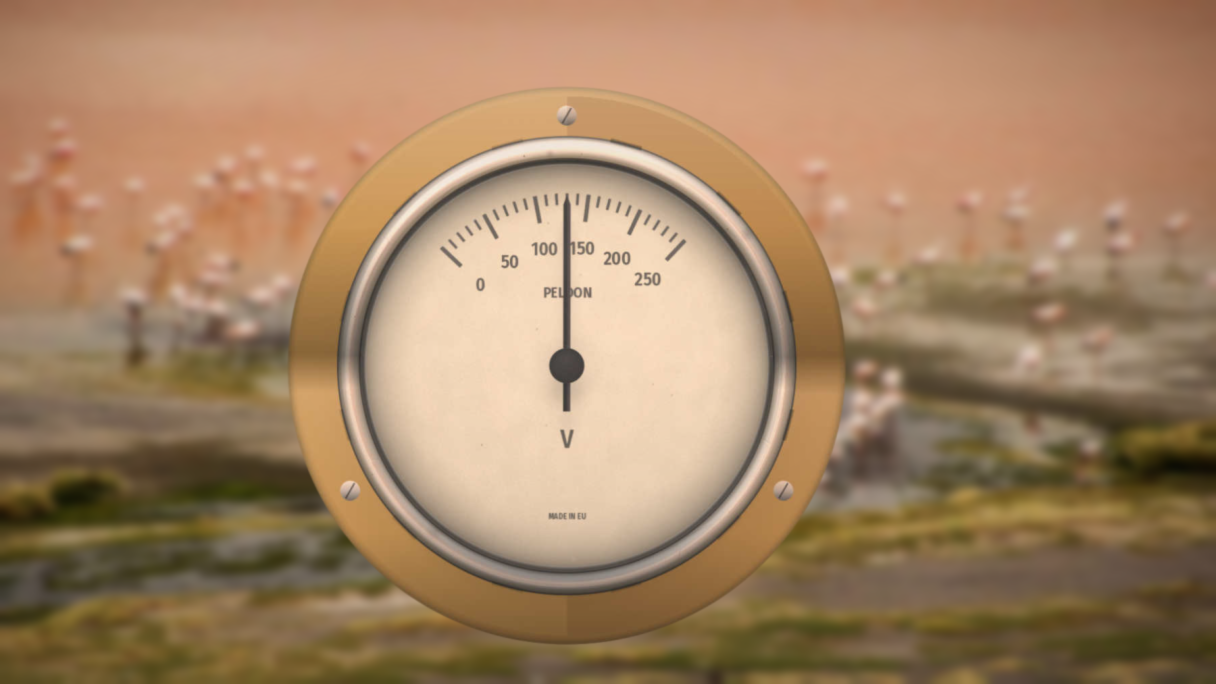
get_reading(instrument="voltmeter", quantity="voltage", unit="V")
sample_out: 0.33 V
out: 130 V
